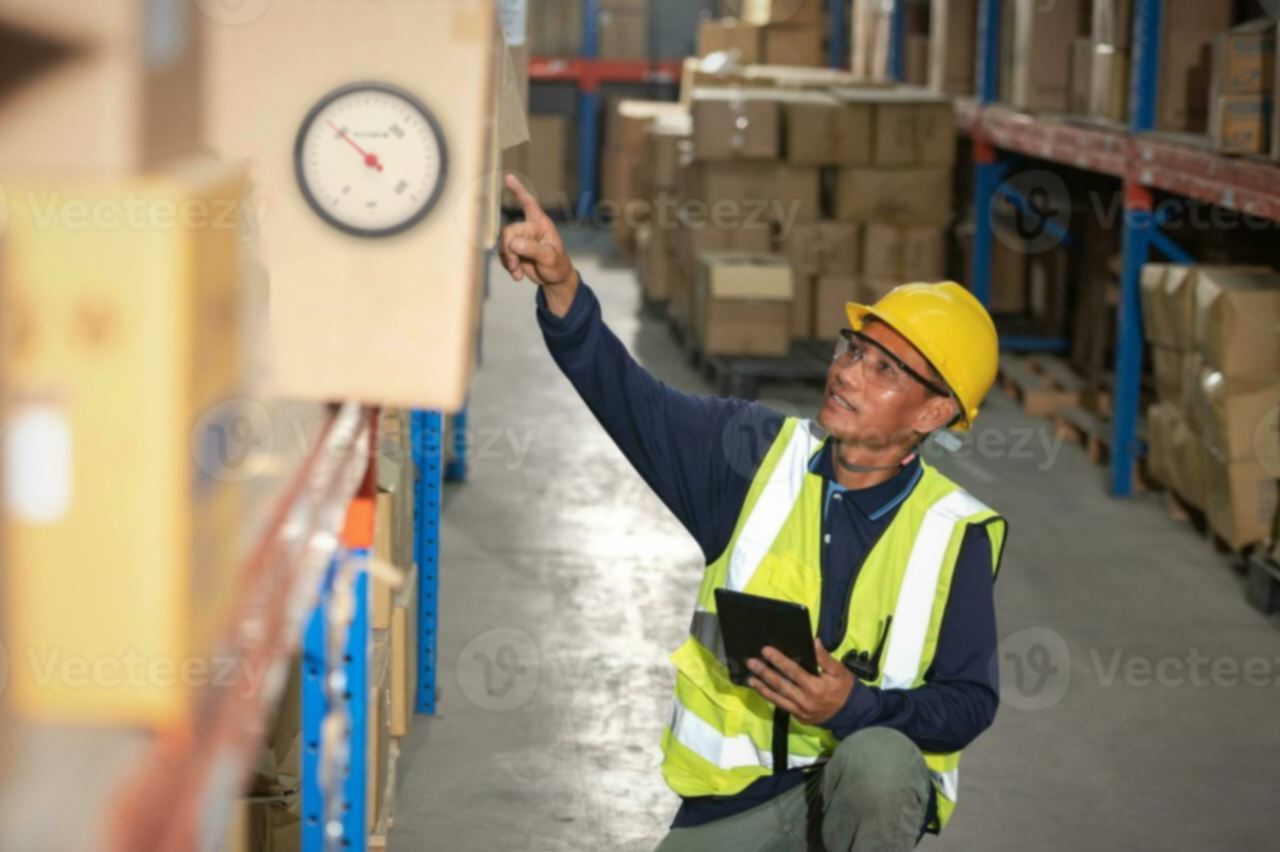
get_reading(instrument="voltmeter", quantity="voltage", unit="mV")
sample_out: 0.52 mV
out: 100 mV
